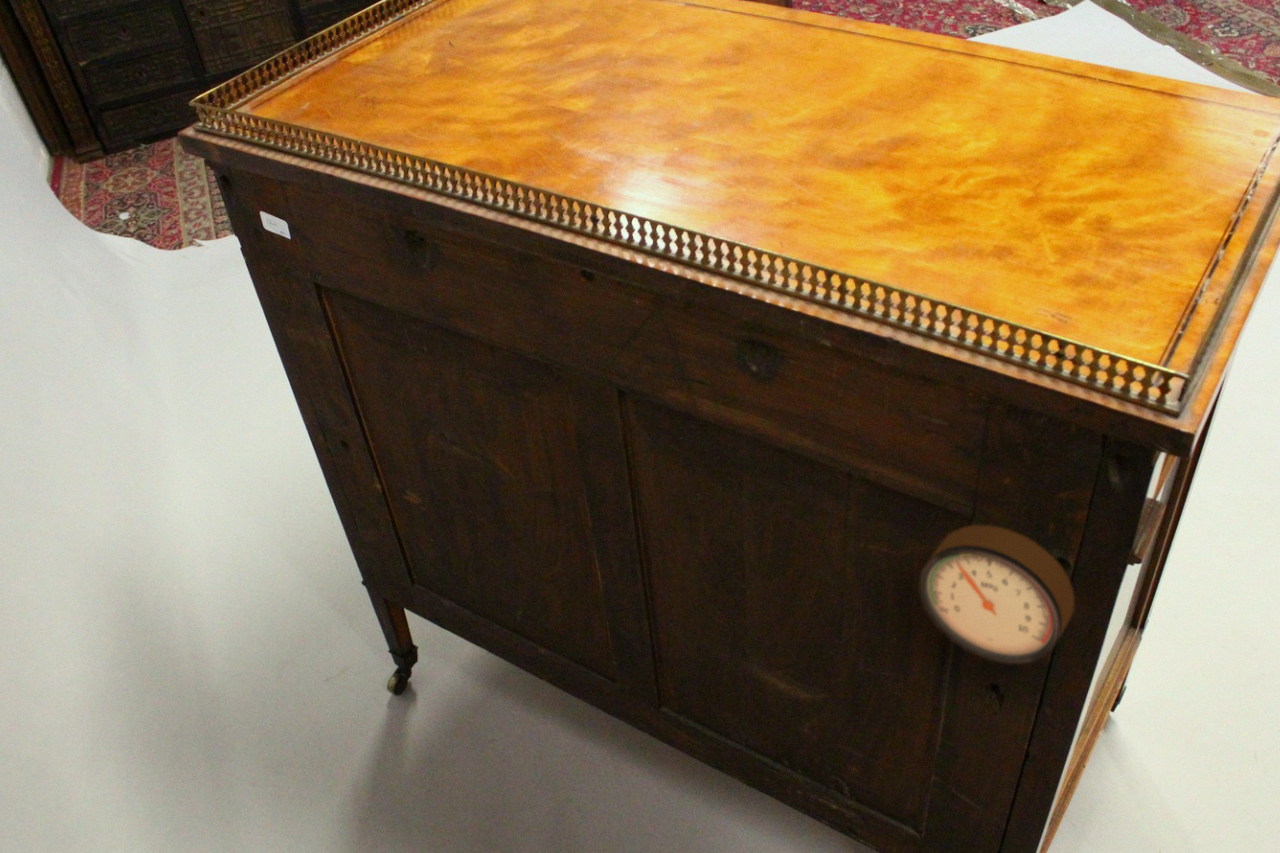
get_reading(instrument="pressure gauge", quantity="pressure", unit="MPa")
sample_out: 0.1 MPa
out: 3.5 MPa
